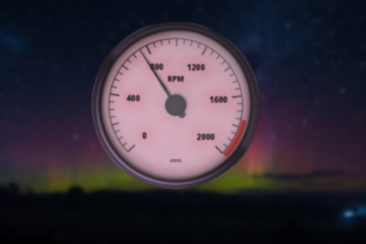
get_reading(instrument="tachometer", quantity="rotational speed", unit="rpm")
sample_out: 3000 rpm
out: 750 rpm
